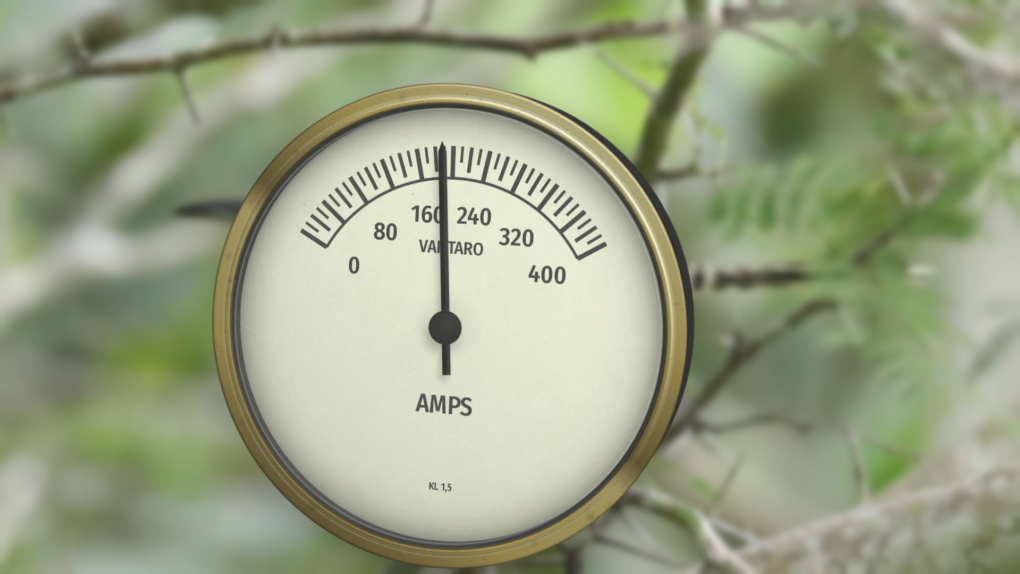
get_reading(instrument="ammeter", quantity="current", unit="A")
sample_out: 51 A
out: 190 A
